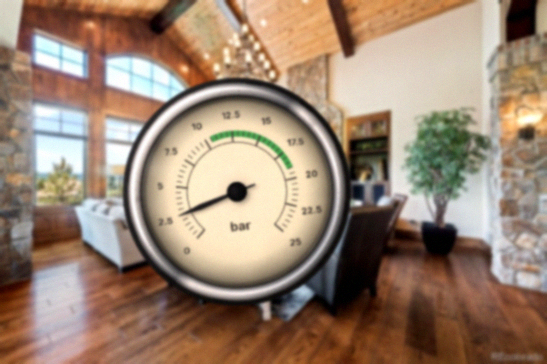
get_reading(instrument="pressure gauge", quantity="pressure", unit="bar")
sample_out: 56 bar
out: 2.5 bar
